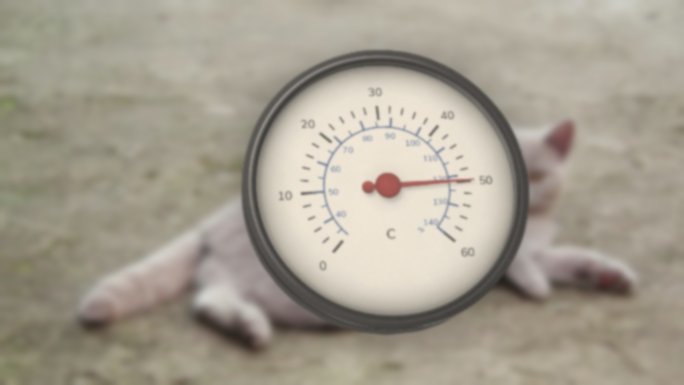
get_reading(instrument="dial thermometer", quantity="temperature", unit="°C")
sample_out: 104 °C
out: 50 °C
